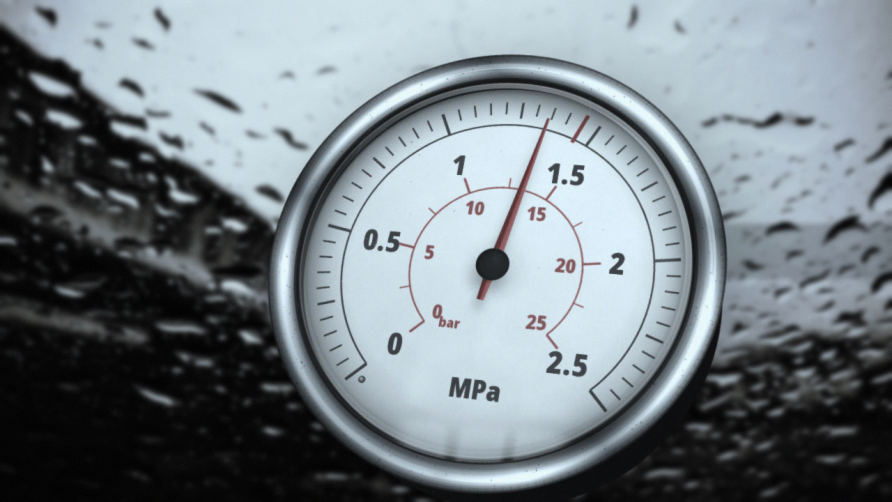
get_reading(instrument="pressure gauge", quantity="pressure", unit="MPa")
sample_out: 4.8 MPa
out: 1.35 MPa
